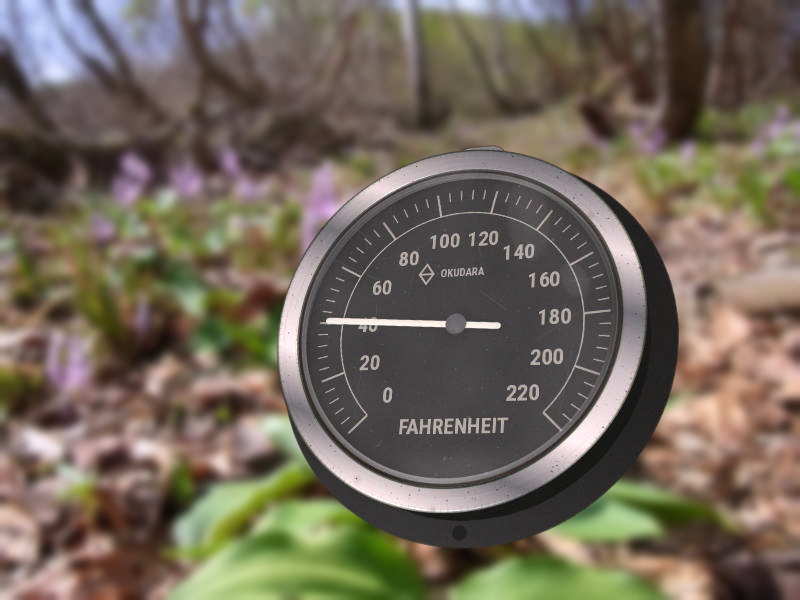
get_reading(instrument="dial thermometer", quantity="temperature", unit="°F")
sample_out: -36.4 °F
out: 40 °F
